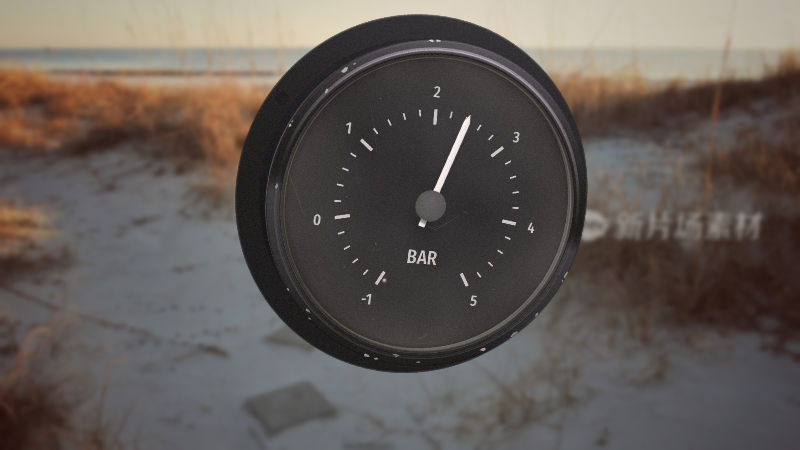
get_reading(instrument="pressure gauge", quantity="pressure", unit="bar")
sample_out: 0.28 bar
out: 2.4 bar
